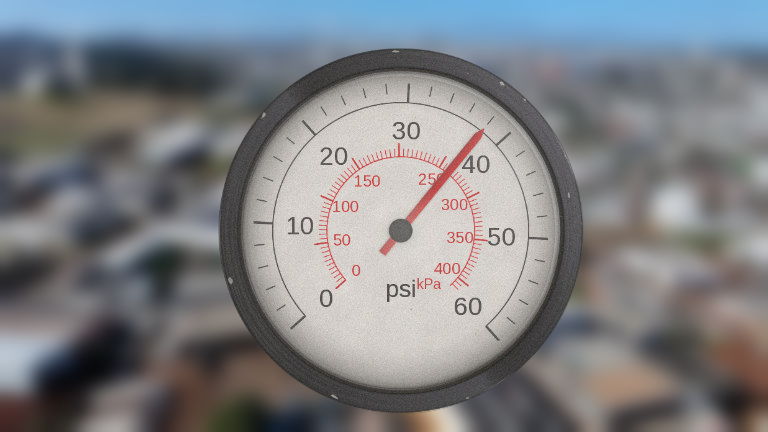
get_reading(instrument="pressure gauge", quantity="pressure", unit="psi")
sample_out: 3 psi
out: 38 psi
